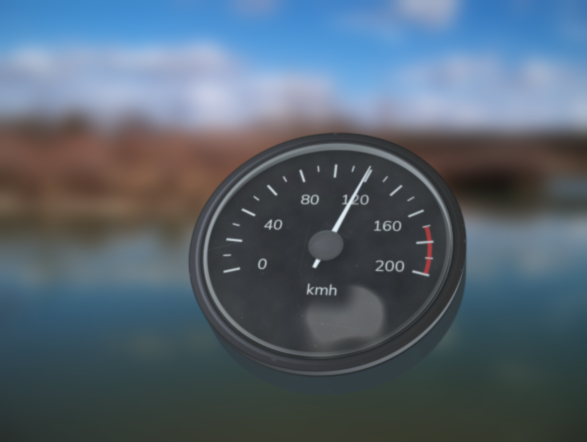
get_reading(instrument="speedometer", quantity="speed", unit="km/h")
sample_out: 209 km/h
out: 120 km/h
